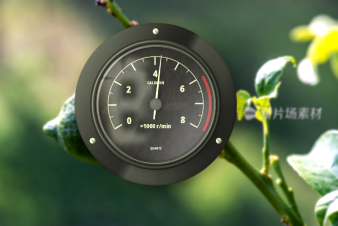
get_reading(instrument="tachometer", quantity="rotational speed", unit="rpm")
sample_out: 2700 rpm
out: 4250 rpm
